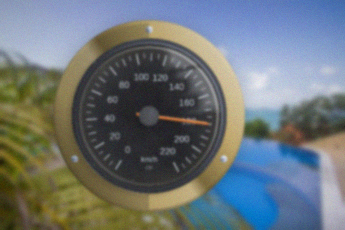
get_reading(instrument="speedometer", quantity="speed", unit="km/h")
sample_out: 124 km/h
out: 180 km/h
